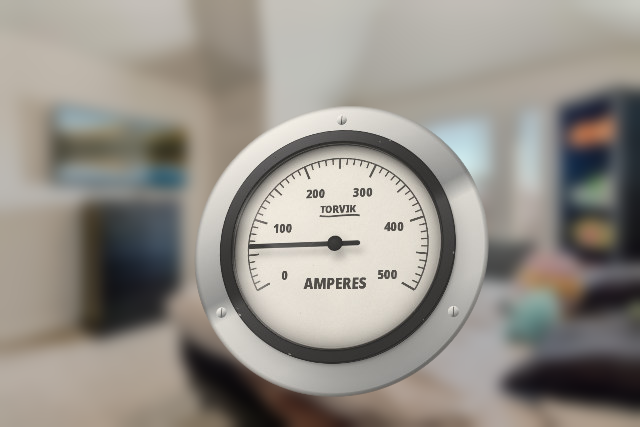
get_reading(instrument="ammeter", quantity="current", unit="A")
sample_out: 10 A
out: 60 A
